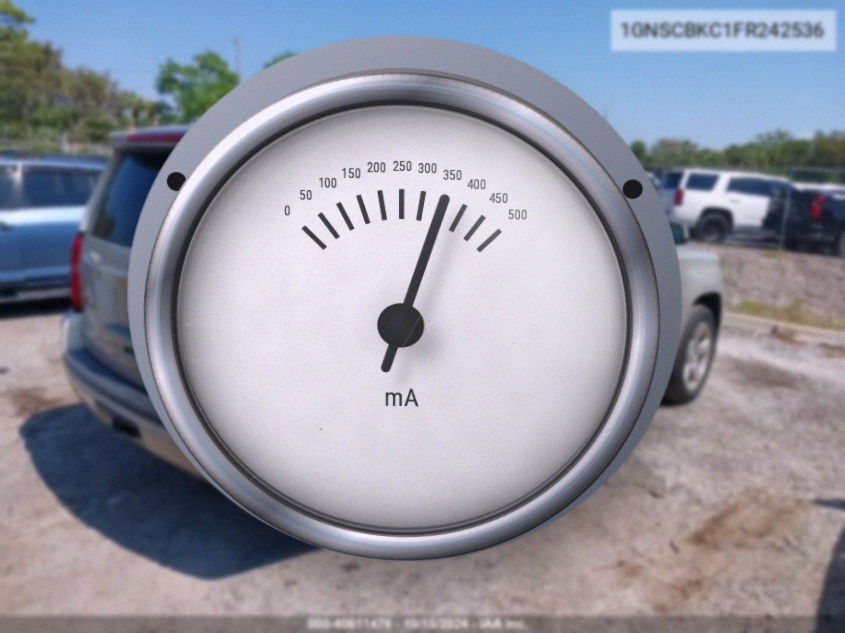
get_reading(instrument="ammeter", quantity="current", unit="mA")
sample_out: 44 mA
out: 350 mA
